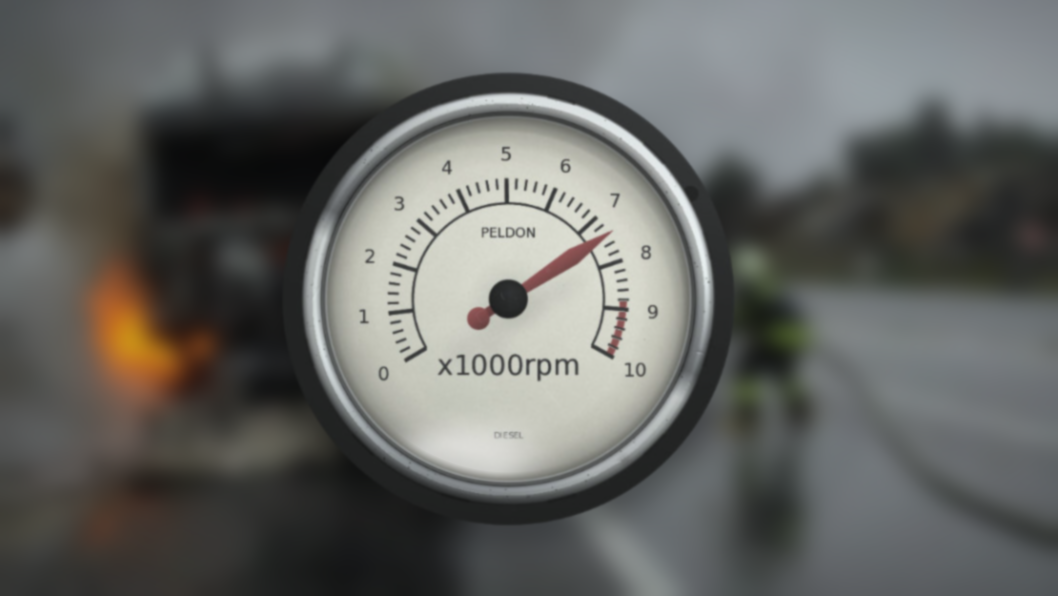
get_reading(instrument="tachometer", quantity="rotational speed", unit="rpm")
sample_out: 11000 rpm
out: 7400 rpm
